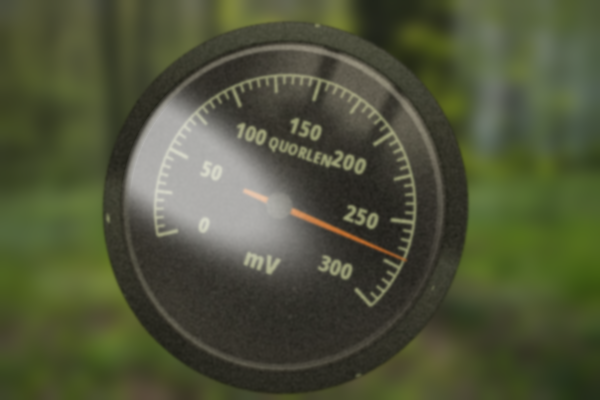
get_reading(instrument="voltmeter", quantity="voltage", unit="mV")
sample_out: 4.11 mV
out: 270 mV
